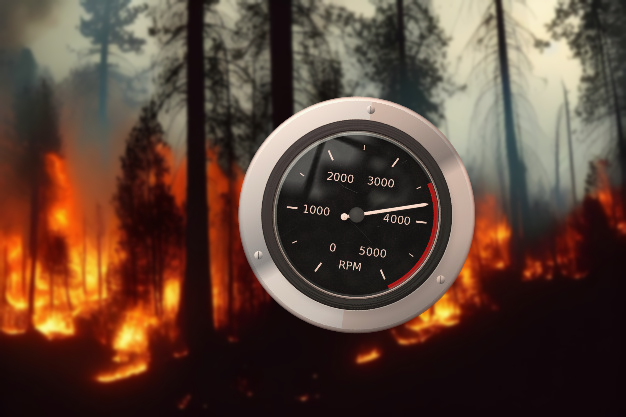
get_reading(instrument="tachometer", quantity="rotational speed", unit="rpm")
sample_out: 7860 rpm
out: 3750 rpm
